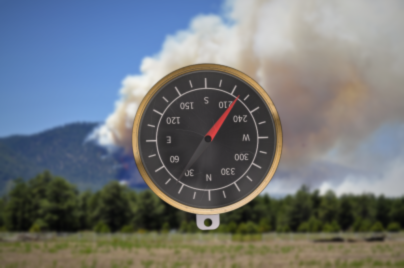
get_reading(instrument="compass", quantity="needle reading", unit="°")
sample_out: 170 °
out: 217.5 °
